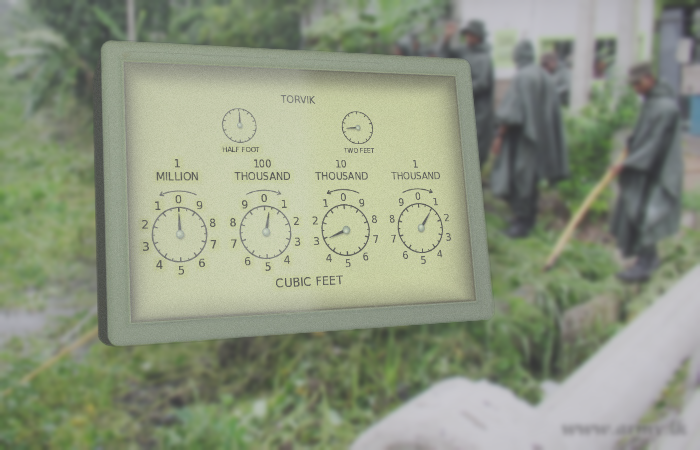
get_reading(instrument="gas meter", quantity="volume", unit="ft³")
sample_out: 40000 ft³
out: 3100 ft³
